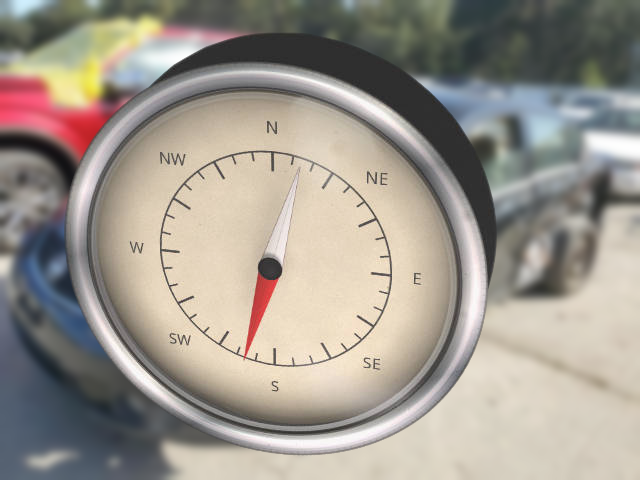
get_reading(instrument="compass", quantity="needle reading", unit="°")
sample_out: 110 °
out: 195 °
